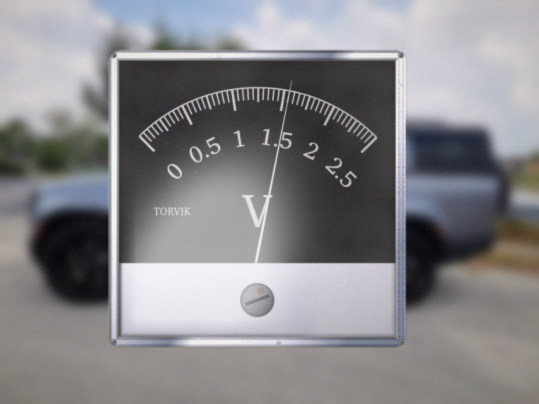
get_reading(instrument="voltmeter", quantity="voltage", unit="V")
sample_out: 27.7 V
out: 1.55 V
